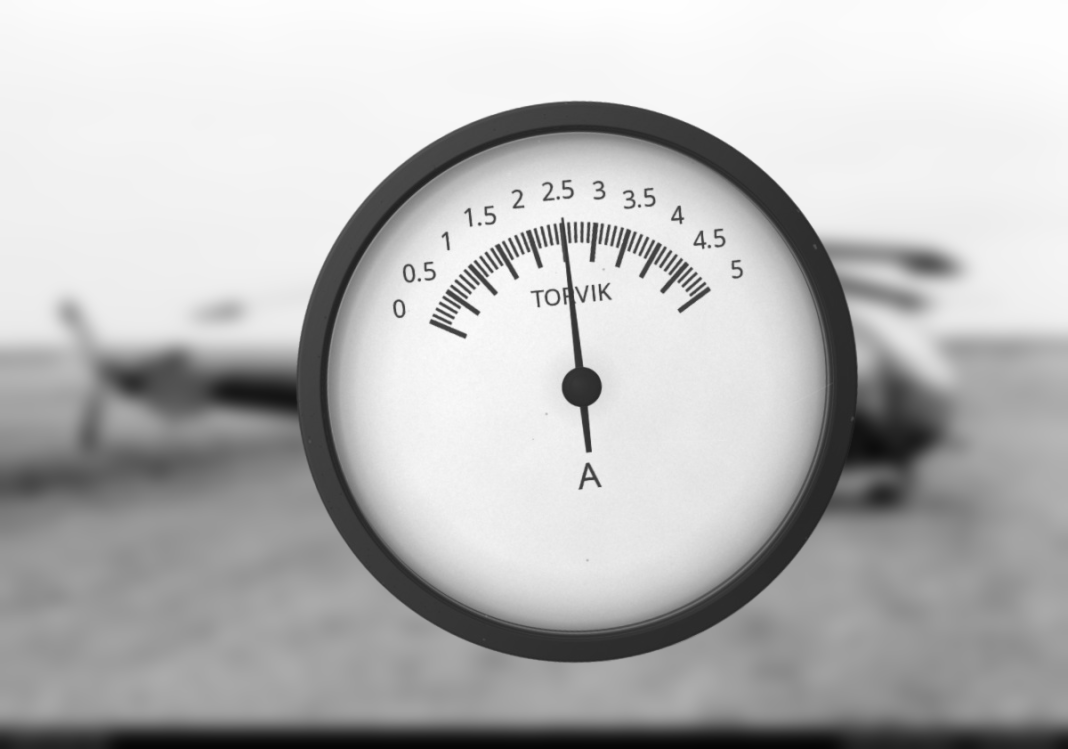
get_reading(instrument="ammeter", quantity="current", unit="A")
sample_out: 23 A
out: 2.5 A
